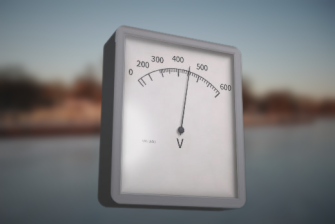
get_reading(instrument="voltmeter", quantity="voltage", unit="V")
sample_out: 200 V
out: 450 V
